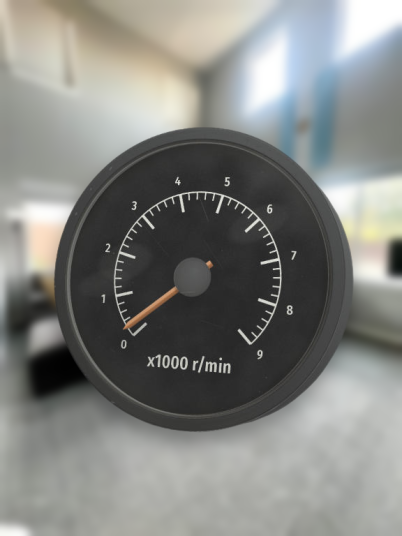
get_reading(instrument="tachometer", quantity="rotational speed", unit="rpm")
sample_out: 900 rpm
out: 200 rpm
